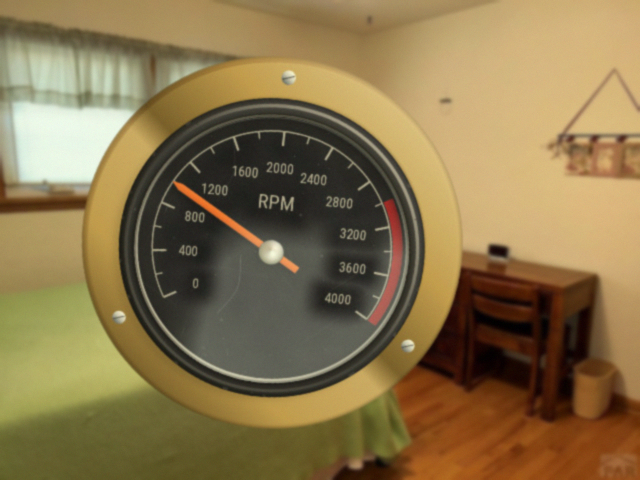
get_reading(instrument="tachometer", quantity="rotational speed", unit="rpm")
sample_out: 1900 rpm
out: 1000 rpm
